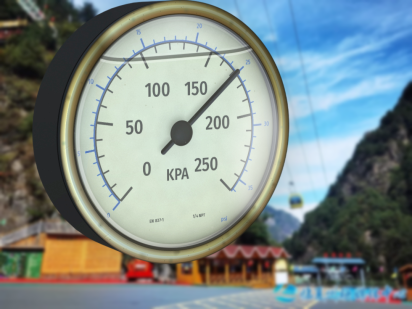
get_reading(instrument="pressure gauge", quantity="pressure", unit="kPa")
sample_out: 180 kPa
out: 170 kPa
